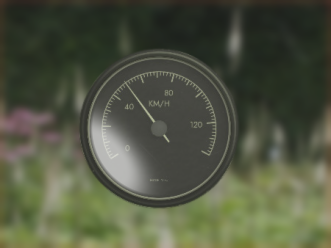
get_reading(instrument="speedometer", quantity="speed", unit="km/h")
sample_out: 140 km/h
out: 50 km/h
